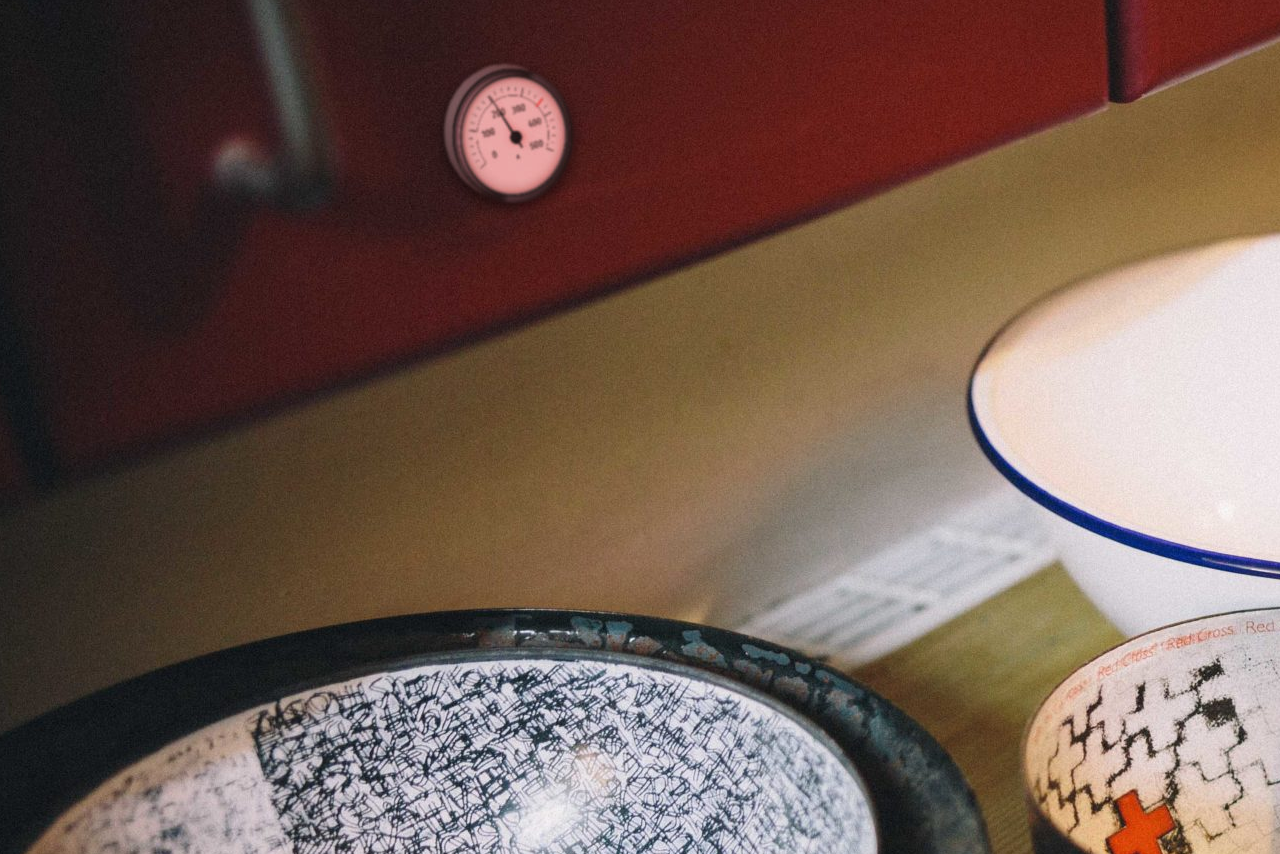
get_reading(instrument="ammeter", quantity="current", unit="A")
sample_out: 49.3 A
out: 200 A
